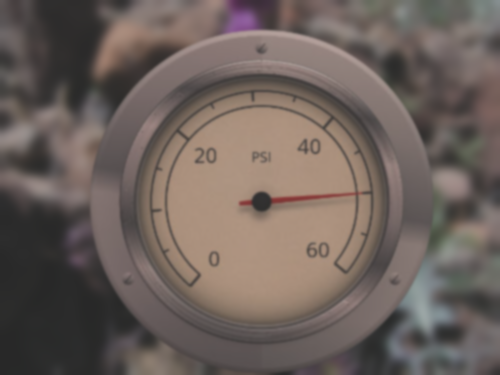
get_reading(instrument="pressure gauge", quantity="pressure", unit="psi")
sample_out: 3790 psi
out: 50 psi
